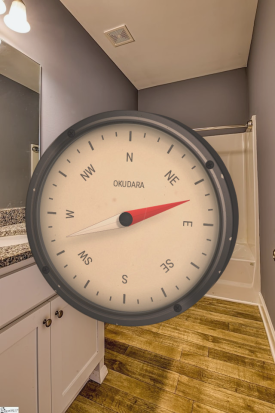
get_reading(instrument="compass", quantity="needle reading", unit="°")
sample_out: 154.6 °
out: 70 °
